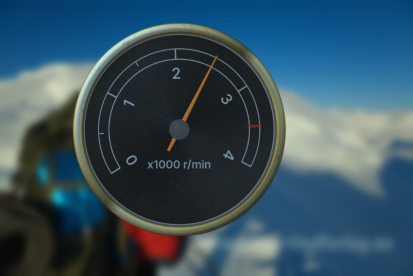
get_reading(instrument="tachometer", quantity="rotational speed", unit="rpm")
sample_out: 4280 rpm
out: 2500 rpm
